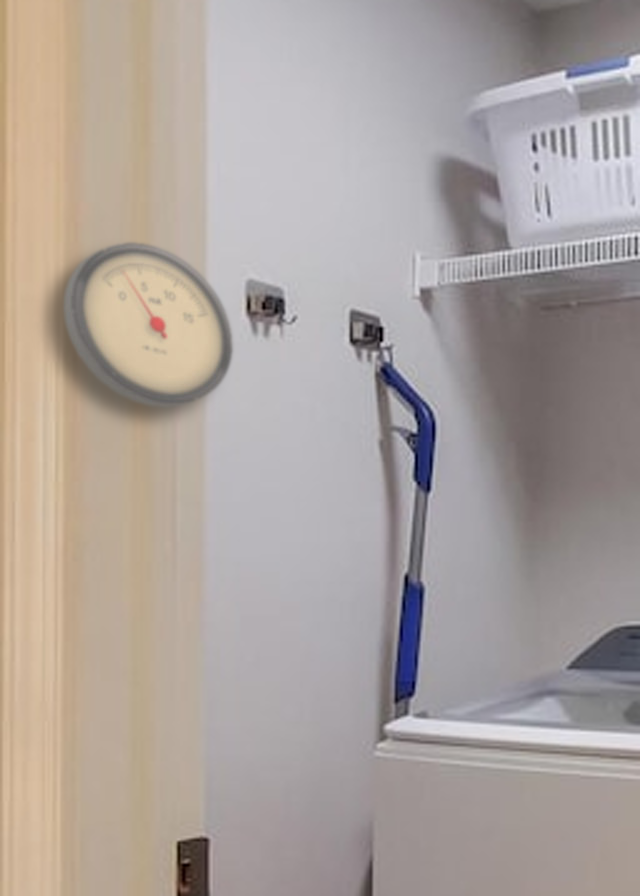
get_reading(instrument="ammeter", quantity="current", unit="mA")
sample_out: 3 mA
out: 2.5 mA
